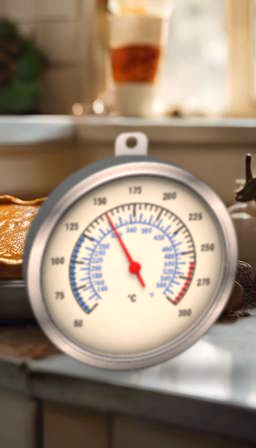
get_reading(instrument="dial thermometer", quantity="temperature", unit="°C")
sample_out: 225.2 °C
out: 150 °C
